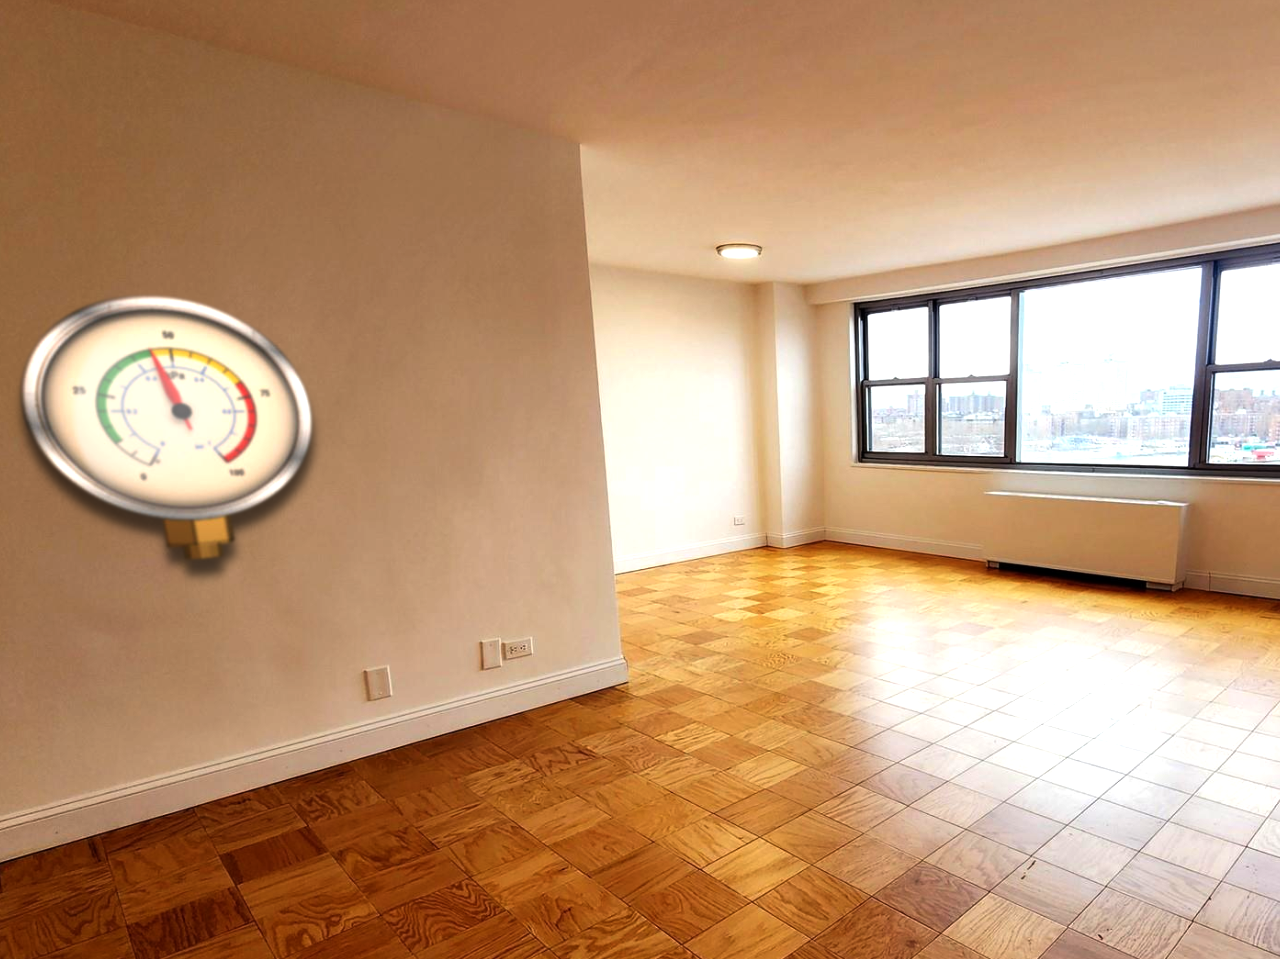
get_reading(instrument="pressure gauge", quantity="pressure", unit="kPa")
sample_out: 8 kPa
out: 45 kPa
